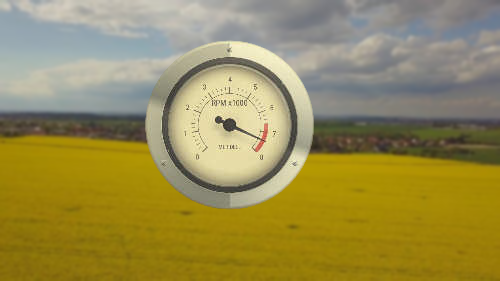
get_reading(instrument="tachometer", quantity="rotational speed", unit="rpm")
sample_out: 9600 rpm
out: 7400 rpm
